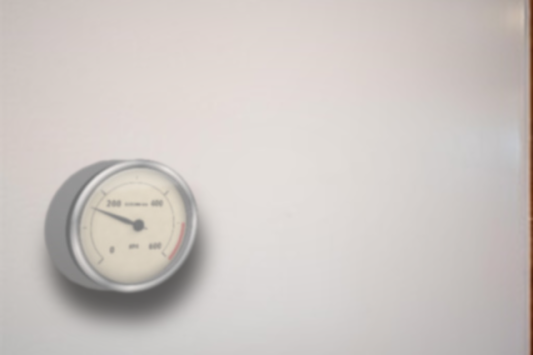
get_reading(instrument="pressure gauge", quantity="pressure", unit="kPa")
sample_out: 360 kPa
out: 150 kPa
